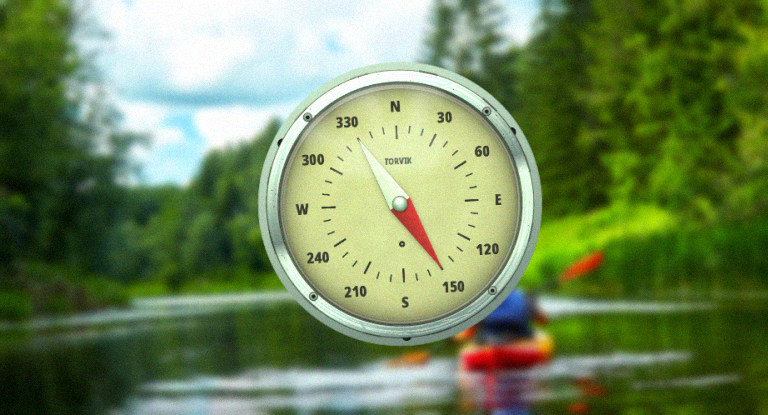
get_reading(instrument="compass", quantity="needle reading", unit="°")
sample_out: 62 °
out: 150 °
